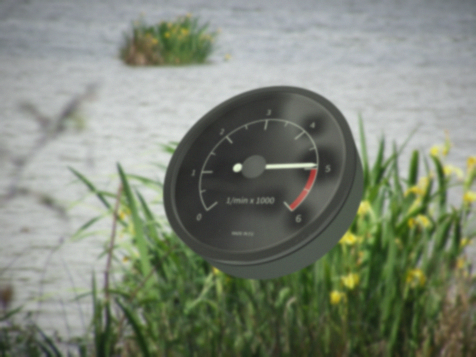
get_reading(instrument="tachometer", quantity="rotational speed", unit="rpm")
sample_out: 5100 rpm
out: 5000 rpm
